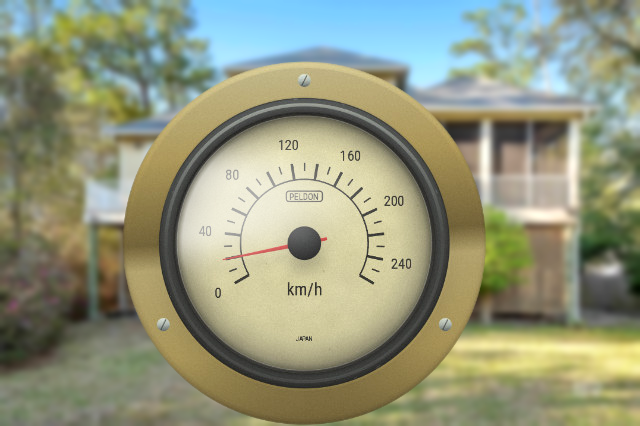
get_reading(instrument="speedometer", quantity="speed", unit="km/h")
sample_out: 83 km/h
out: 20 km/h
